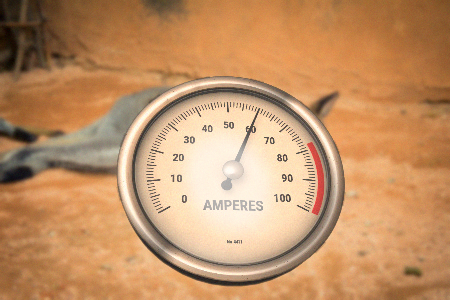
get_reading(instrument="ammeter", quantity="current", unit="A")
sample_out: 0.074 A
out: 60 A
